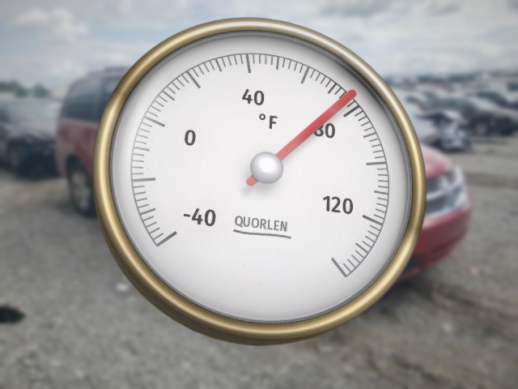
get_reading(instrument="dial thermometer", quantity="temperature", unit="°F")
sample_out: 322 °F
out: 76 °F
